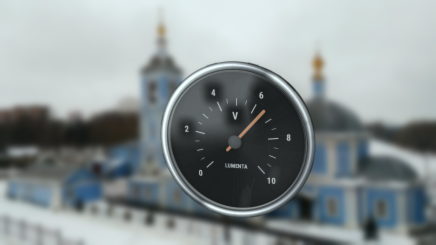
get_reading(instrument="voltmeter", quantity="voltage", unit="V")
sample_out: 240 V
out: 6.5 V
